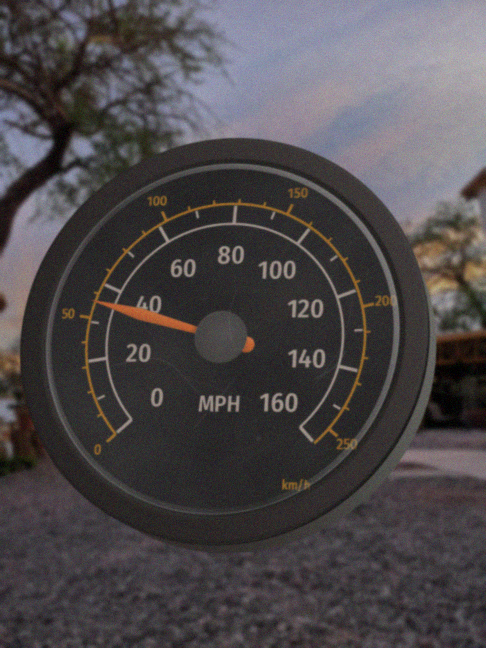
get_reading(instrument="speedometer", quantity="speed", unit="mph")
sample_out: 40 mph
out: 35 mph
